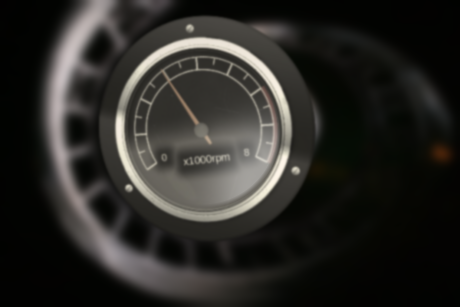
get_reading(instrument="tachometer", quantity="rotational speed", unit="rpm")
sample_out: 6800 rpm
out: 3000 rpm
